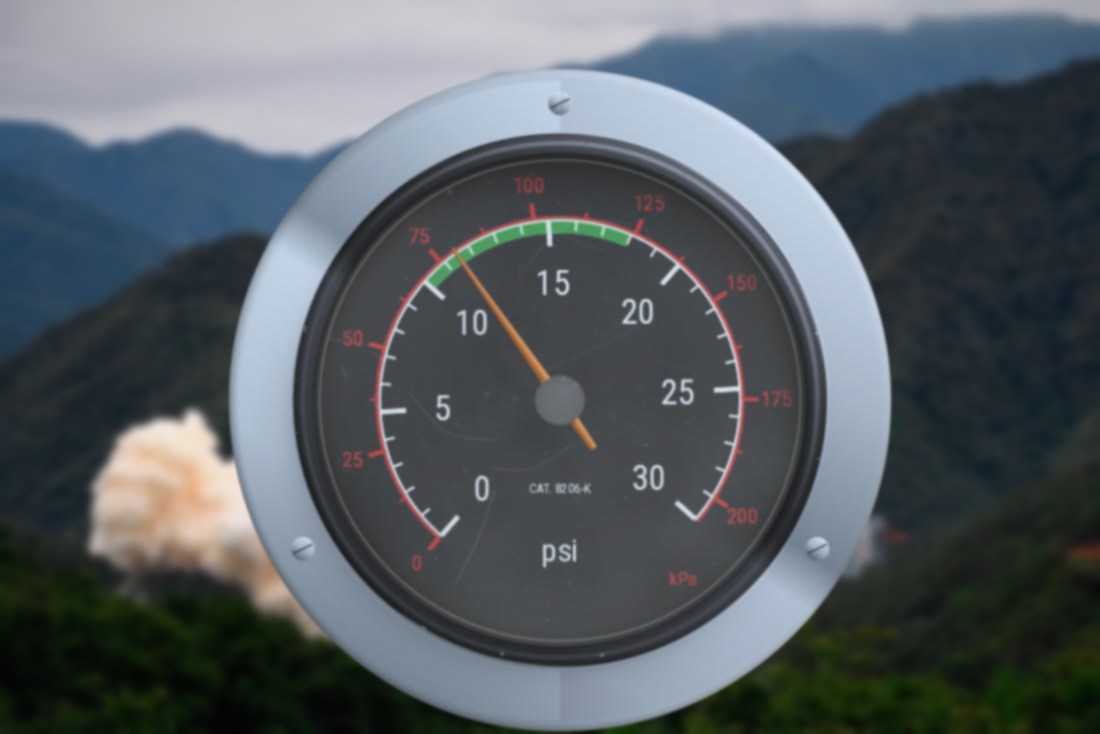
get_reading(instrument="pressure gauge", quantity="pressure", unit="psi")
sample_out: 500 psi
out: 11.5 psi
